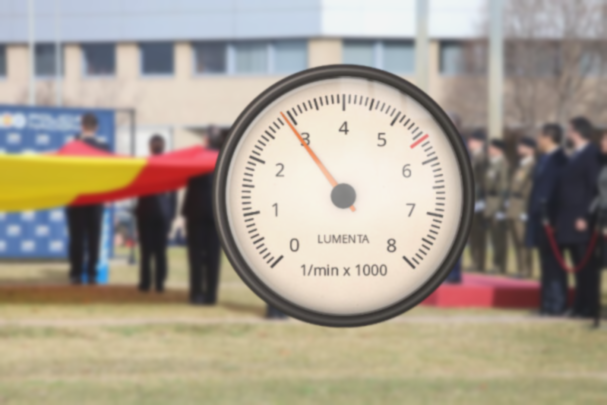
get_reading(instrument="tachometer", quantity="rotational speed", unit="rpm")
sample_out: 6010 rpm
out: 2900 rpm
